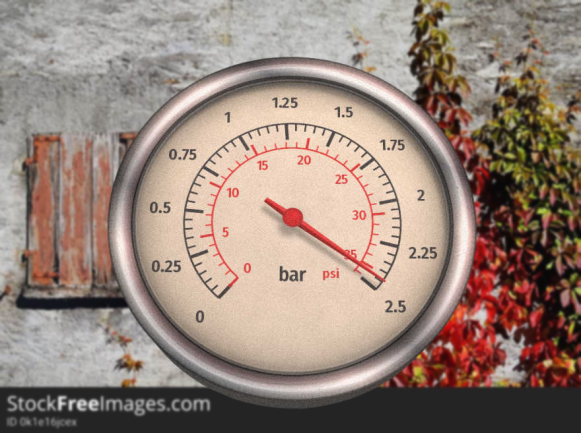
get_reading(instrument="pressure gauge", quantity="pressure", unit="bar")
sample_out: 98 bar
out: 2.45 bar
